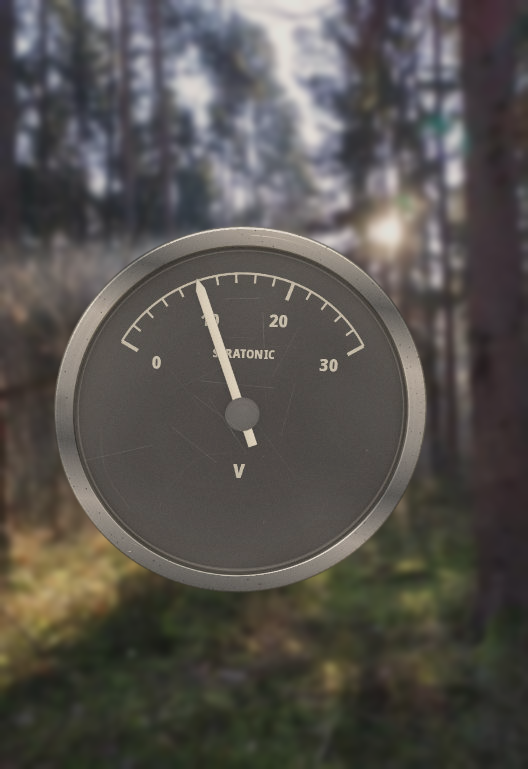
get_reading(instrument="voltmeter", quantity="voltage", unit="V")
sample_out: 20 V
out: 10 V
